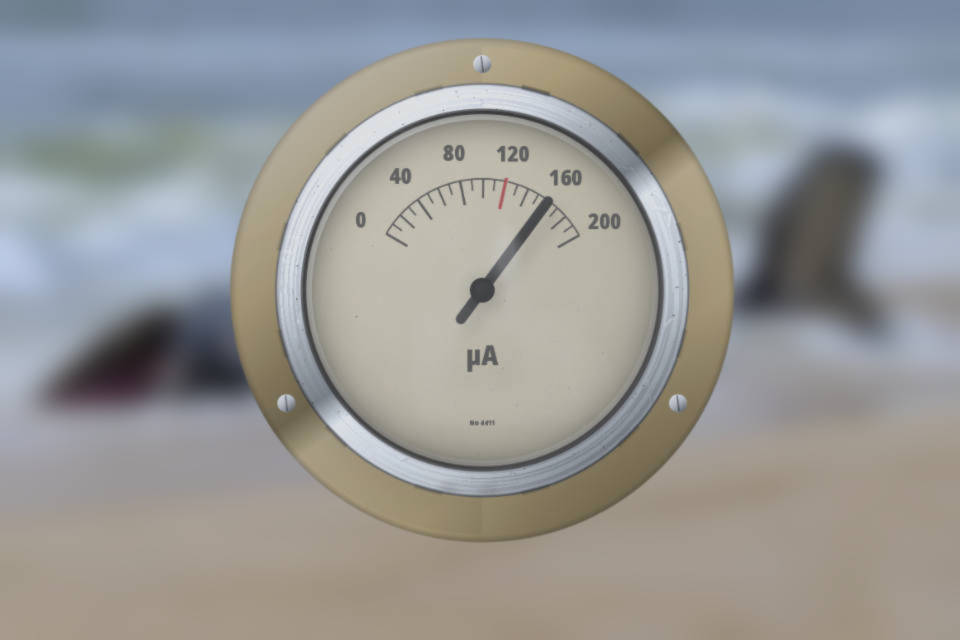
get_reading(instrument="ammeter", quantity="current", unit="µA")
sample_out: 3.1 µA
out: 160 µA
